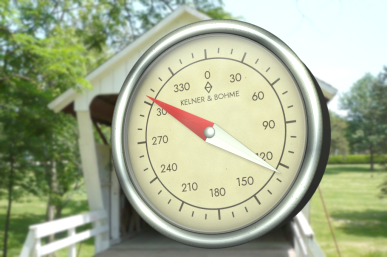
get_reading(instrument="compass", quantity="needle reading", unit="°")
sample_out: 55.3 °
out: 305 °
